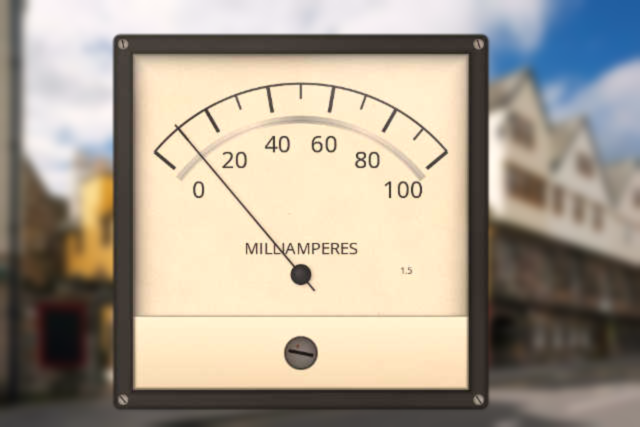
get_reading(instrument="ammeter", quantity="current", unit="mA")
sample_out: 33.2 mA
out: 10 mA
